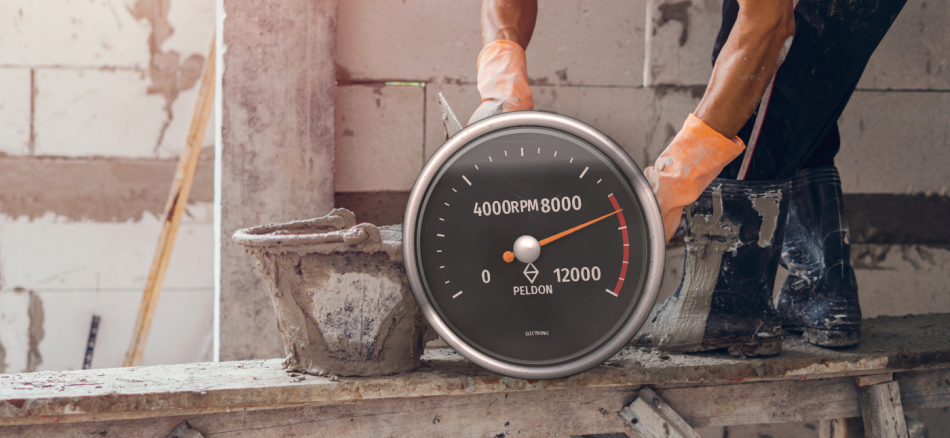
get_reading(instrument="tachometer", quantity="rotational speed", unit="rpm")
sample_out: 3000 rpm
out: 9500 rpm
